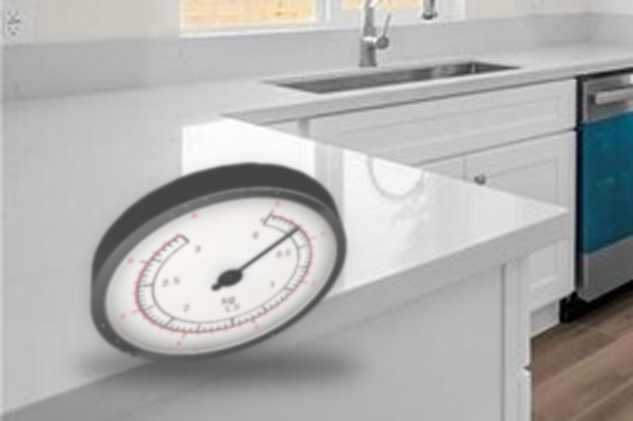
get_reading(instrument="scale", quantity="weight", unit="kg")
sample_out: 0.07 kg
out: 0.25 kg
